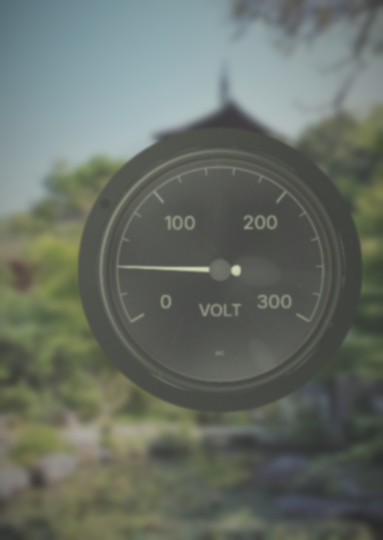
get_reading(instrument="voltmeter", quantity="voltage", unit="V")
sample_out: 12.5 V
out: 40 V
